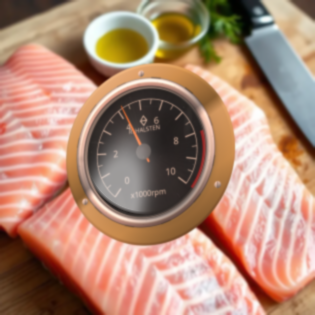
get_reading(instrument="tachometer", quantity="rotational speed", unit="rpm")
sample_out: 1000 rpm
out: 4250 rpm
